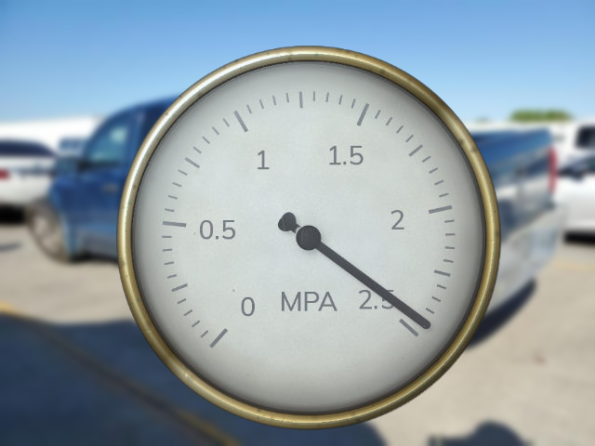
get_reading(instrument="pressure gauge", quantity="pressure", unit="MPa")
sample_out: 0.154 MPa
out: 2.45 MPa
